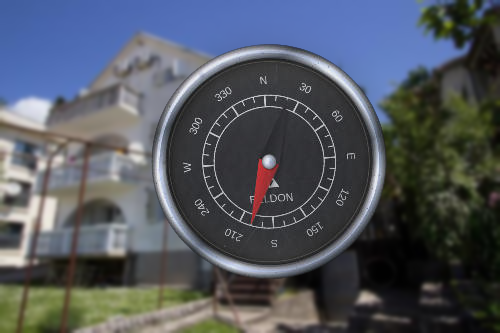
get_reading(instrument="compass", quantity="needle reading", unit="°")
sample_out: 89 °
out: 200 °
